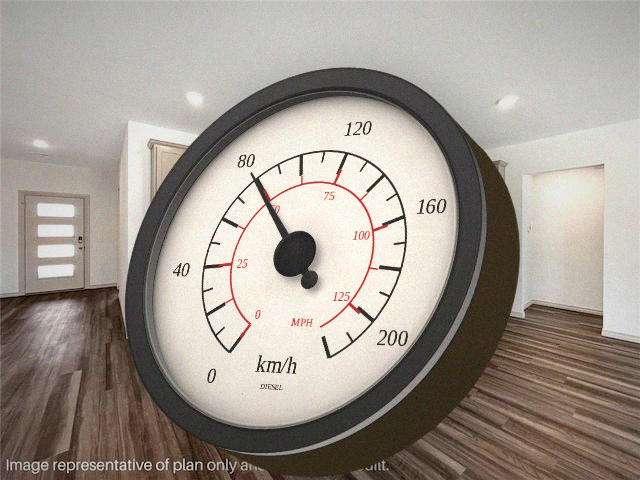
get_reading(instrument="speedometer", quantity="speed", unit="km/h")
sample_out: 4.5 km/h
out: 80 km/h
